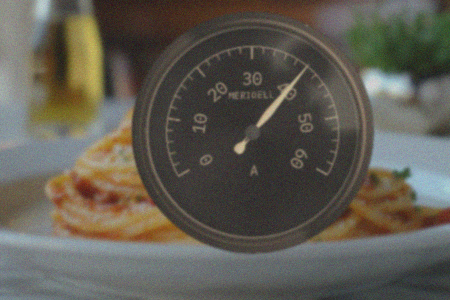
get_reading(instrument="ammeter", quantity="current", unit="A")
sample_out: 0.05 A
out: 40 A
